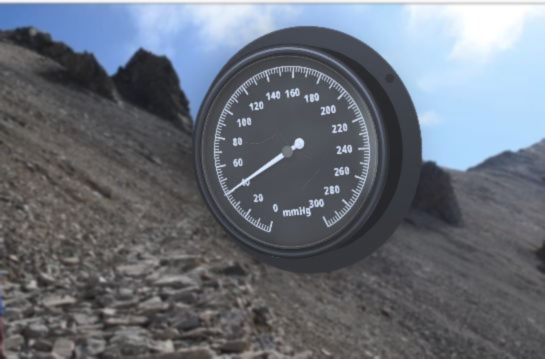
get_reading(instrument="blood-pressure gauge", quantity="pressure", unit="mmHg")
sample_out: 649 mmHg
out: 40 mmHg
